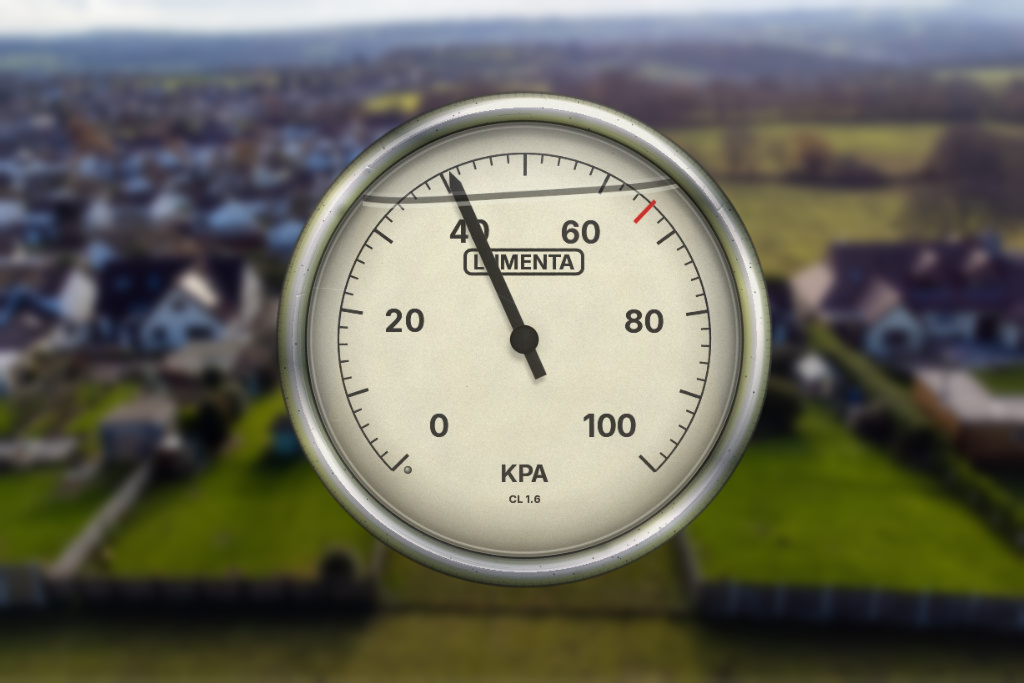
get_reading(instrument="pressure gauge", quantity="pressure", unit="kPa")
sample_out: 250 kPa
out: 41 kPa
